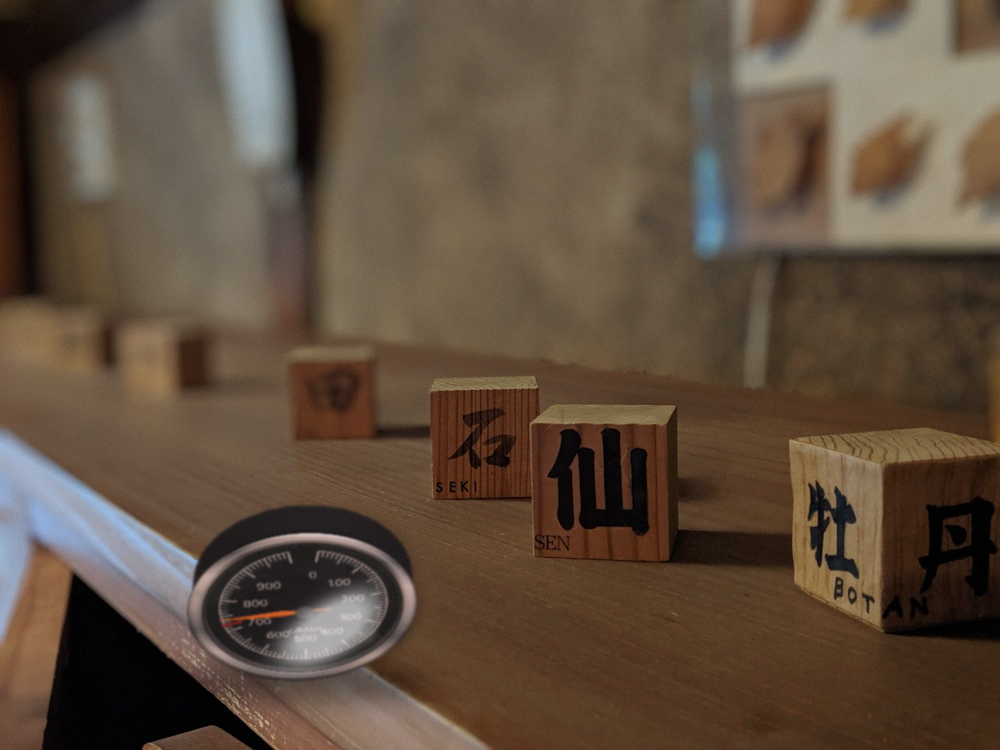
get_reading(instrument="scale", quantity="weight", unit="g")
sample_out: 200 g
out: 750 g
